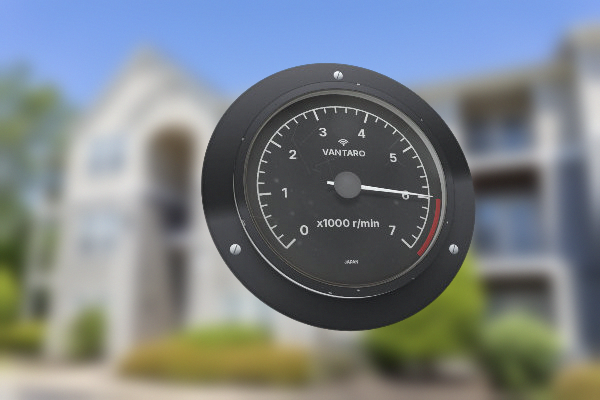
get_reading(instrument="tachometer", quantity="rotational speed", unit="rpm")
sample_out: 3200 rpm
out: 6000 rpm
